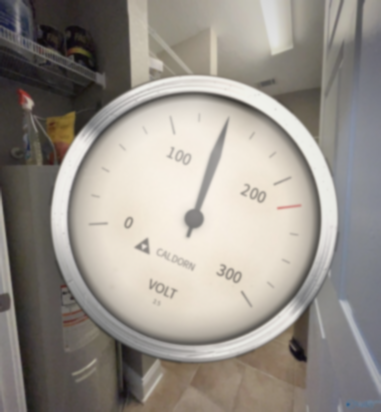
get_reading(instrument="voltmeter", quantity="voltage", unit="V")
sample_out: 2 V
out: 140 V
